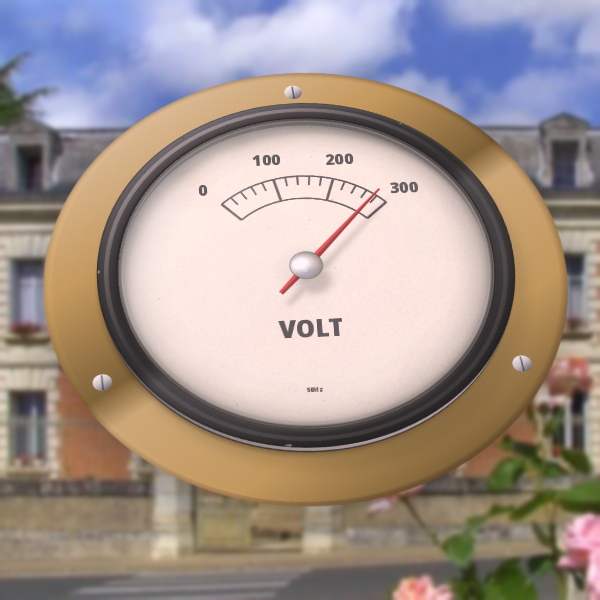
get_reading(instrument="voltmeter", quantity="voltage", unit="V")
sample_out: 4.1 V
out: 280 V
